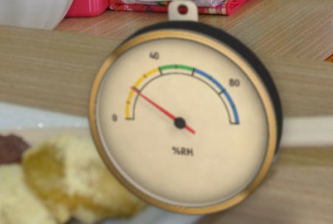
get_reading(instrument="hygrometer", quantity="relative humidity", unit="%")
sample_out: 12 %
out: 20 %
